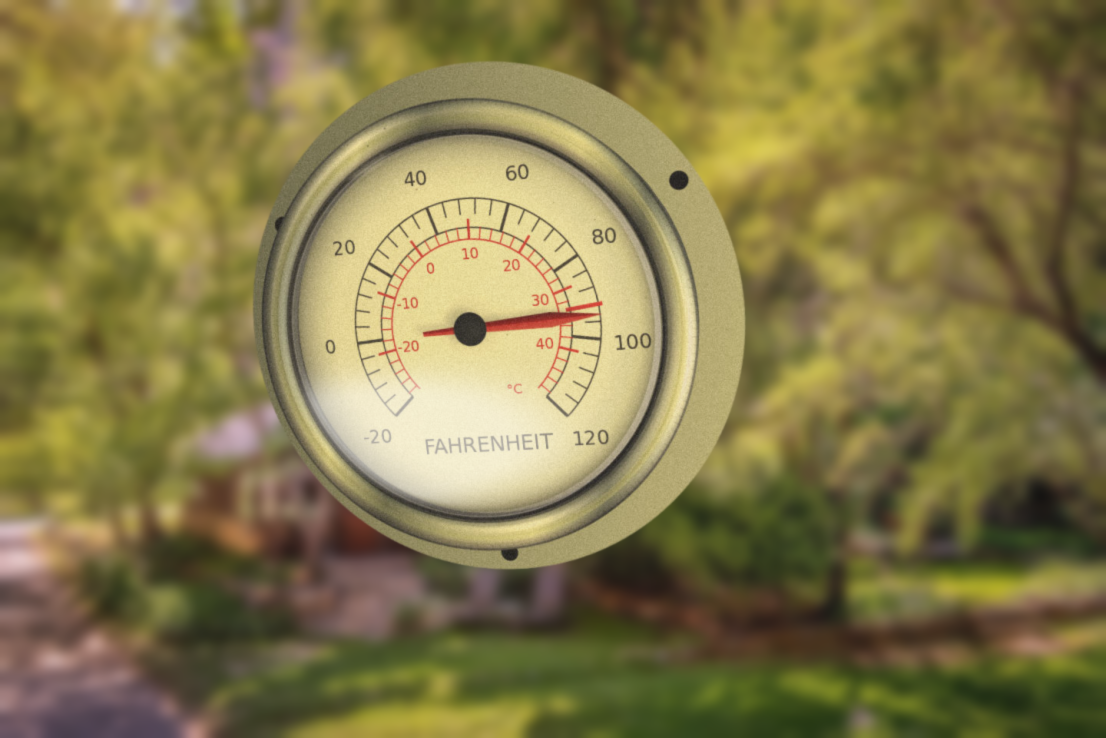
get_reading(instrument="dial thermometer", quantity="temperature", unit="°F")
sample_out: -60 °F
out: 94 °F
